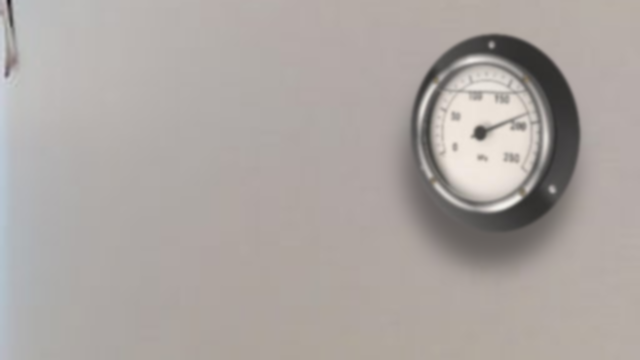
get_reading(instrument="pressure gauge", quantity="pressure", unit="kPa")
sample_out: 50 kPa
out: 190 kPa
